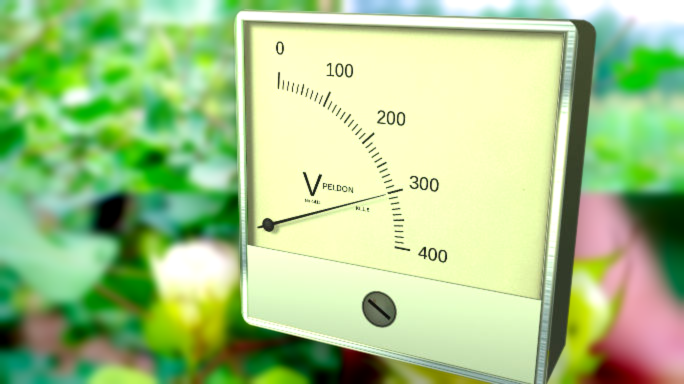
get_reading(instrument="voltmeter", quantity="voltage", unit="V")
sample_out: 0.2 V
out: 300 V
